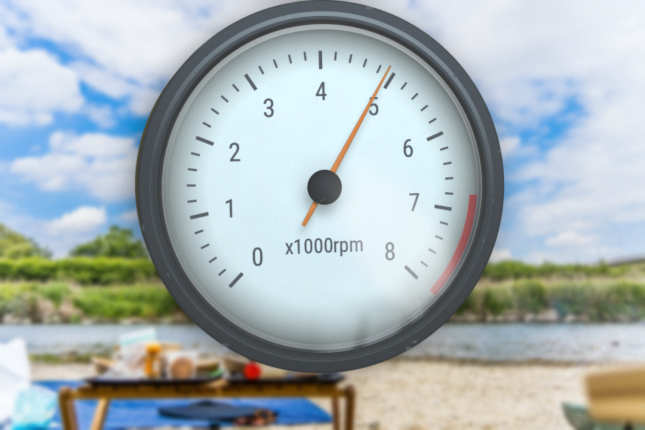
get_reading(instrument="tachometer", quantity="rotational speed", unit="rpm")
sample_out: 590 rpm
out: 4900 rpm
